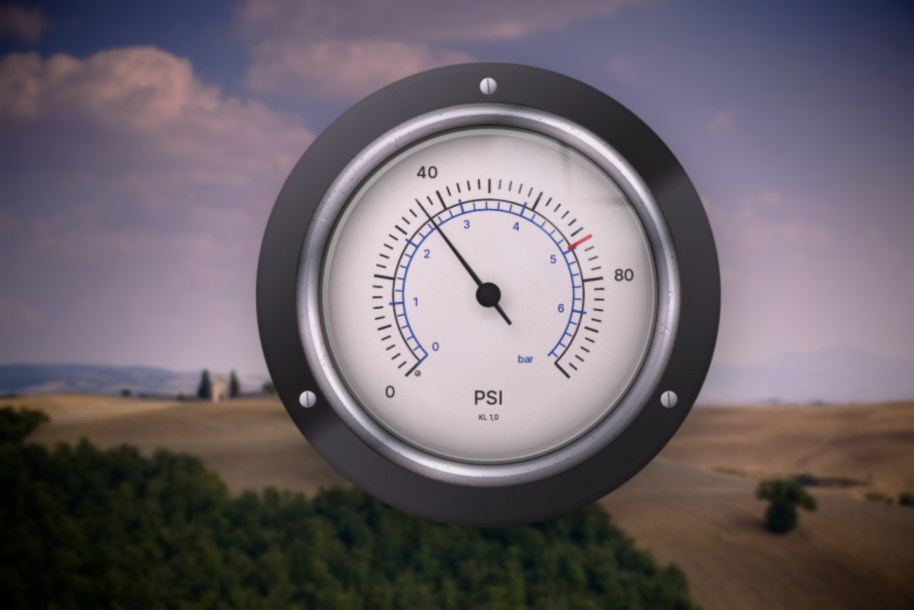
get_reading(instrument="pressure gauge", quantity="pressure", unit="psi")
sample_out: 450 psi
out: 36 psi
